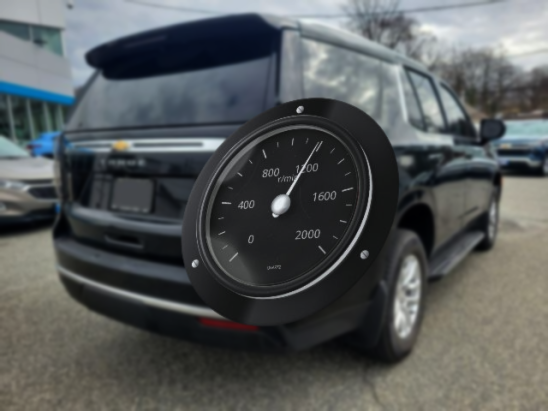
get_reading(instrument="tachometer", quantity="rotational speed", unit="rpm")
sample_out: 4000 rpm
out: 1200 rpm
